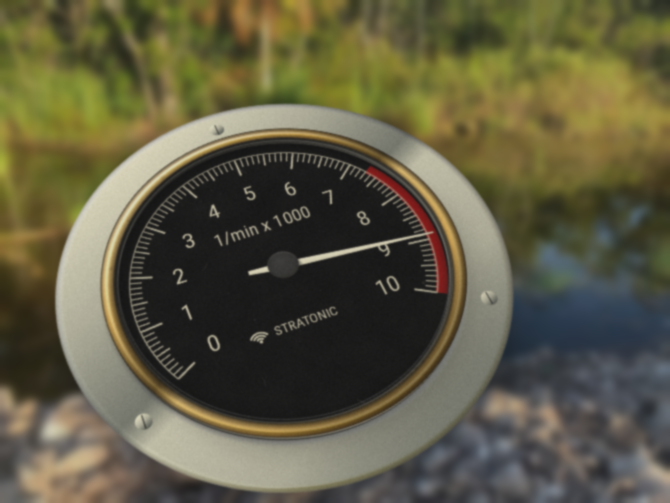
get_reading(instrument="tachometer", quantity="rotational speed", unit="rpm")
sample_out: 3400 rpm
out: 9000 rpm
